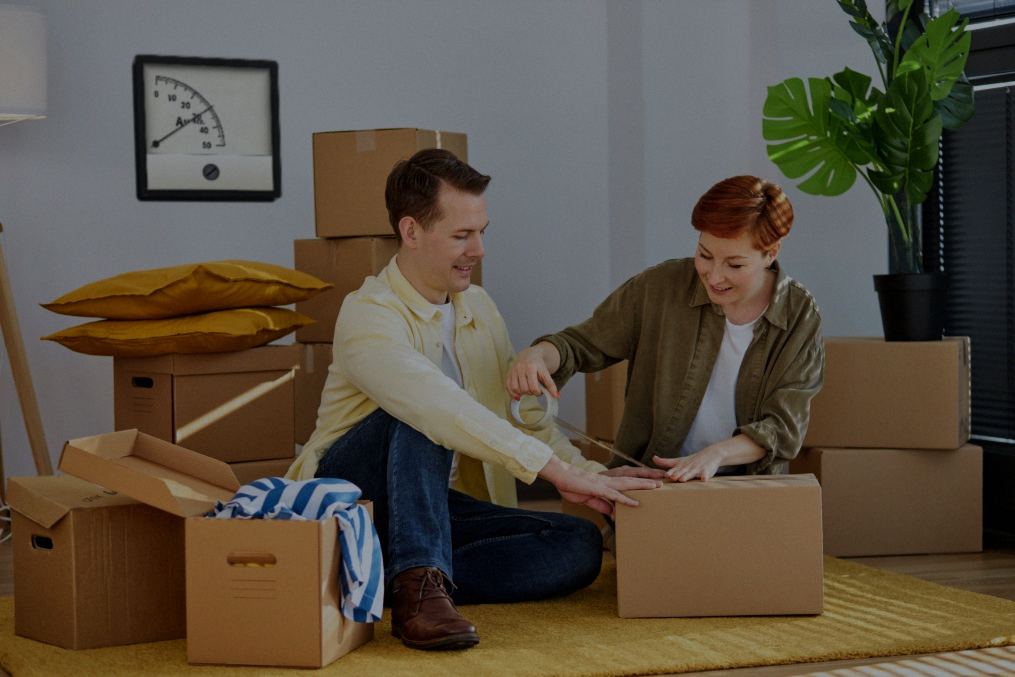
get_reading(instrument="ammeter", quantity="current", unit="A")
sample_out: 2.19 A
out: 30 A
